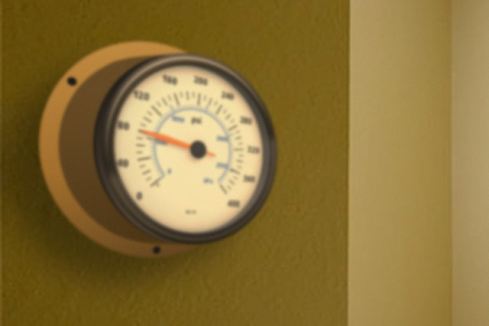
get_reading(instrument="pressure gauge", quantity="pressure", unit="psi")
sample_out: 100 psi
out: 80 psi
